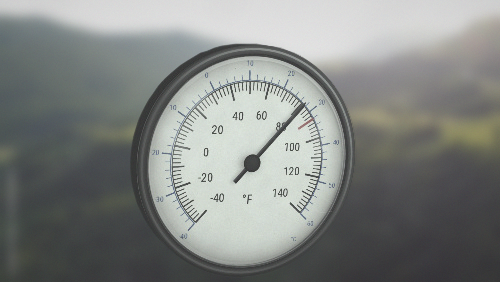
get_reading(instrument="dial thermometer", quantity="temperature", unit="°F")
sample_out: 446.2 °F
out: 80 °F
